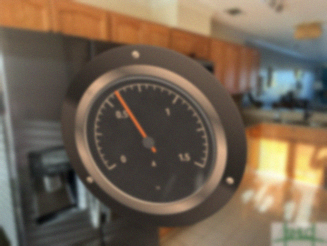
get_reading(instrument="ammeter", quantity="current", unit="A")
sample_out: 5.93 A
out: 0.6 A
